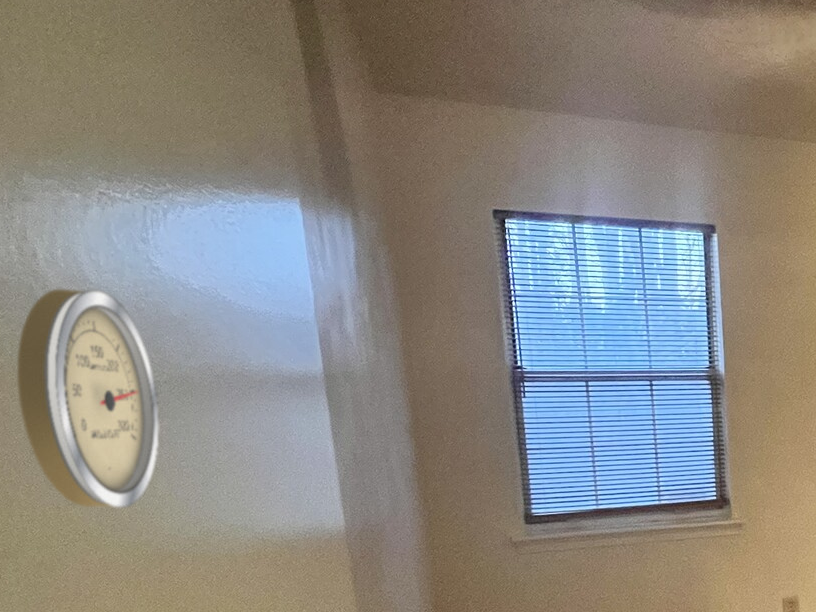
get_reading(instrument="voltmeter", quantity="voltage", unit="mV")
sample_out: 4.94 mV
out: 250 mV
